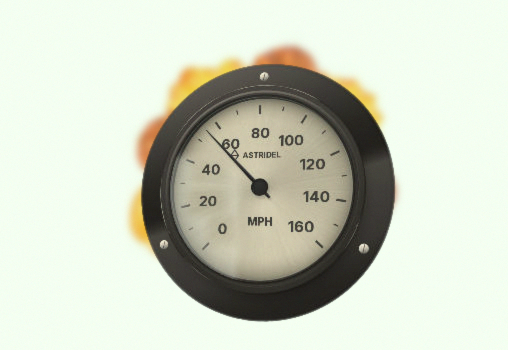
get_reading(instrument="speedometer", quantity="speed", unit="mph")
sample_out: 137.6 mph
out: 55 mph
